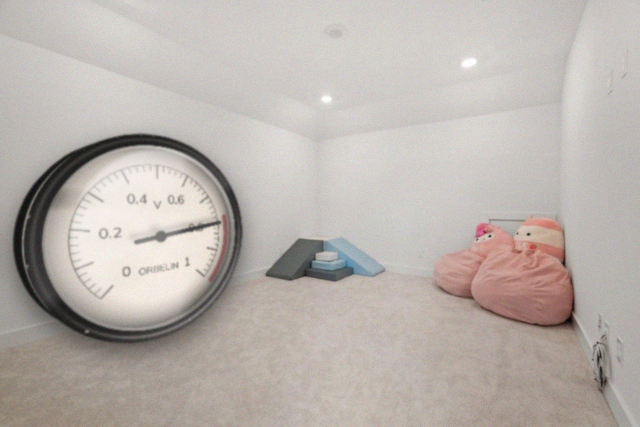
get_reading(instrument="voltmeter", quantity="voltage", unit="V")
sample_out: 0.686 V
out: 0.8 V
